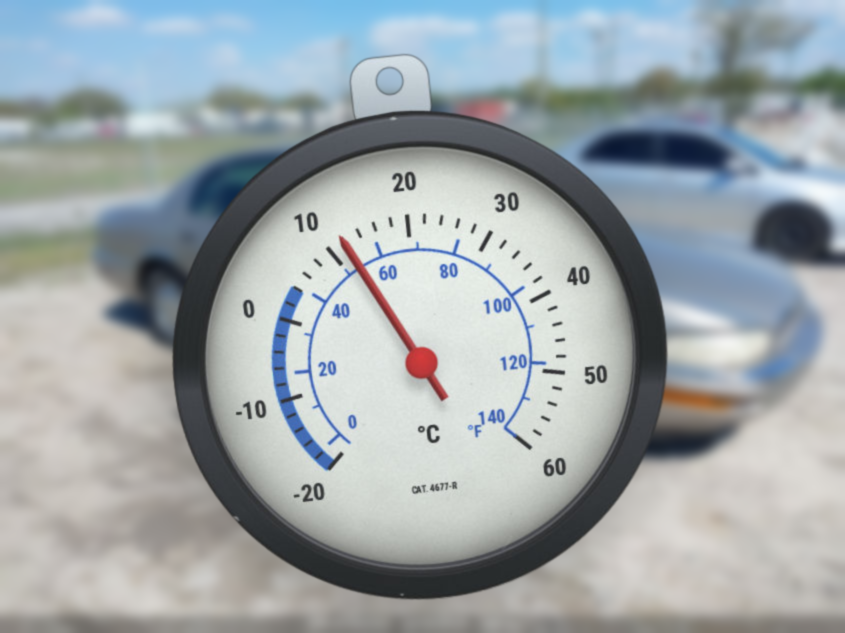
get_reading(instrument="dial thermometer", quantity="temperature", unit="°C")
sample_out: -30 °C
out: 12 °C
